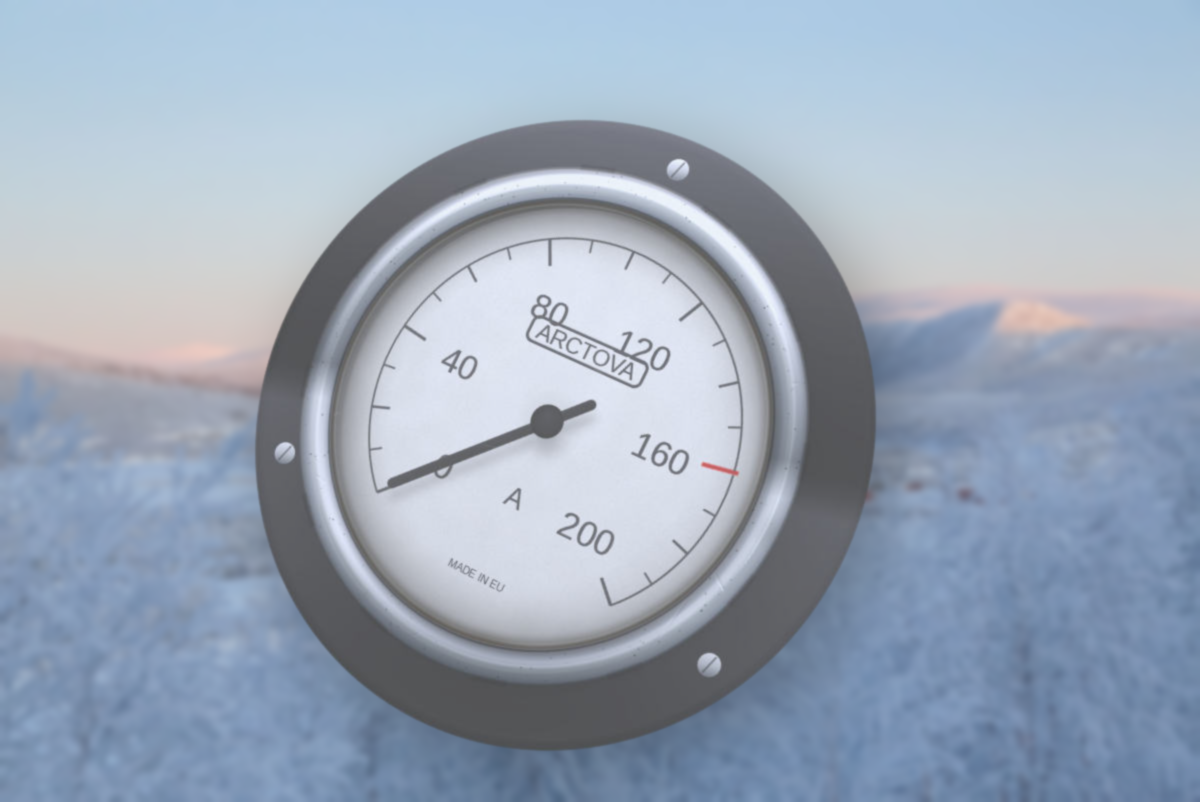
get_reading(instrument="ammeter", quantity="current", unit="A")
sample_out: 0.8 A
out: 0 A
